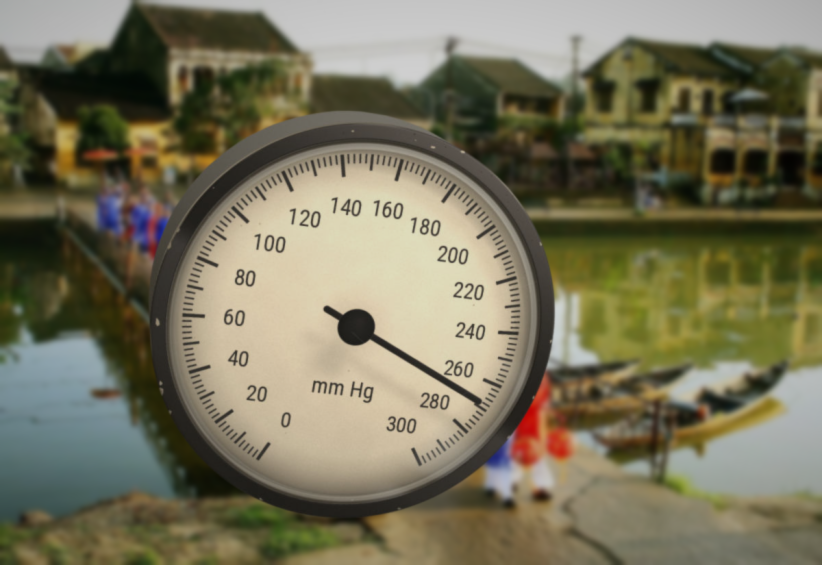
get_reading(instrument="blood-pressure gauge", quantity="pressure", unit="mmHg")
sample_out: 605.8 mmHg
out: 268 mmHg
